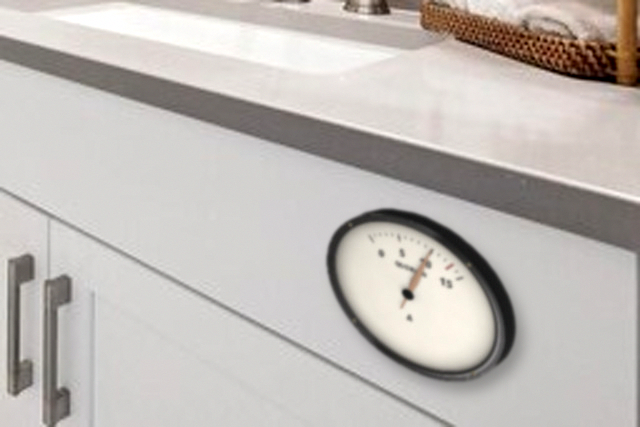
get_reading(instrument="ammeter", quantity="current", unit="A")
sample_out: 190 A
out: 10 A
